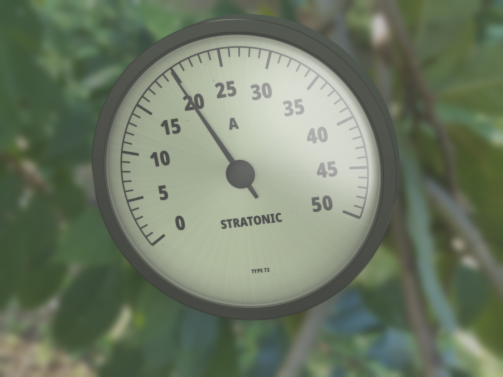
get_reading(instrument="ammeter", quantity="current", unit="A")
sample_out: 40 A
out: 20 A
